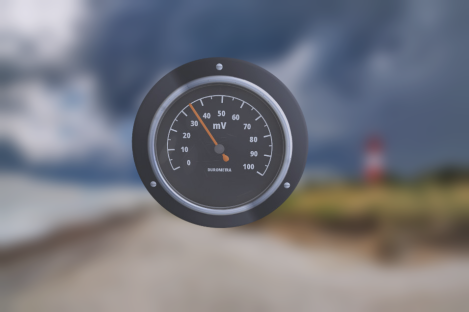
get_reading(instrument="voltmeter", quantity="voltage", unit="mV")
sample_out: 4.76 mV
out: 35 mV
